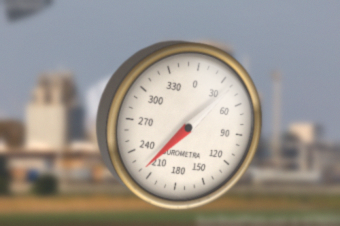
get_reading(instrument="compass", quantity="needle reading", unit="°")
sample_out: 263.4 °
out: 220 °
